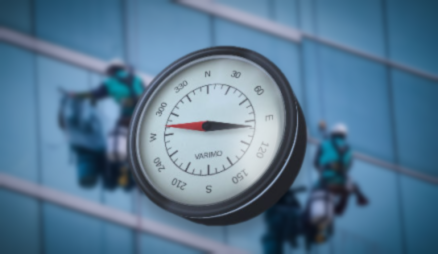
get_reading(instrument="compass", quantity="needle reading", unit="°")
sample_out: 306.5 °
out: 280 °
